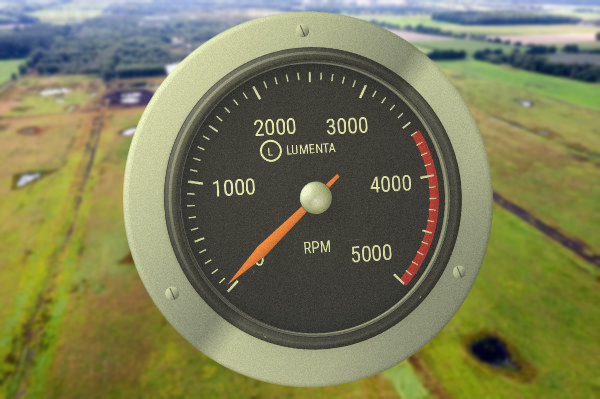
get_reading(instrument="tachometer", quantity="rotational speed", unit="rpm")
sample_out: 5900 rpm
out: 50 rpm
